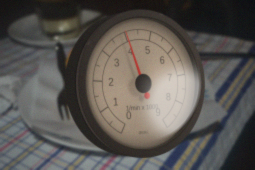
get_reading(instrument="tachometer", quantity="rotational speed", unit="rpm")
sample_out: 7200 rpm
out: 4000 rpm
